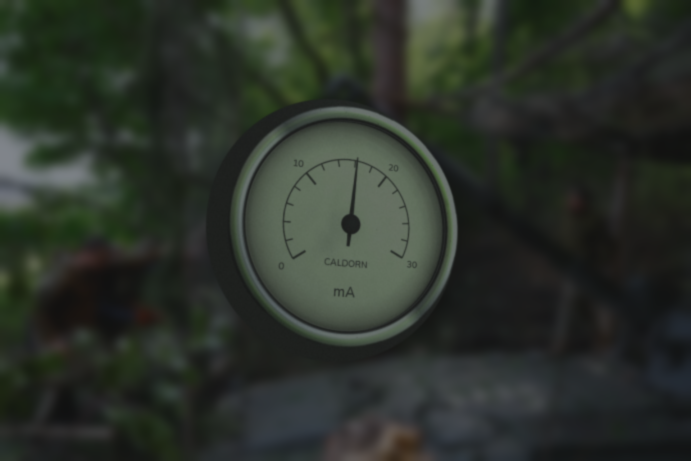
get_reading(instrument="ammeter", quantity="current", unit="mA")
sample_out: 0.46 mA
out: 16 mA
